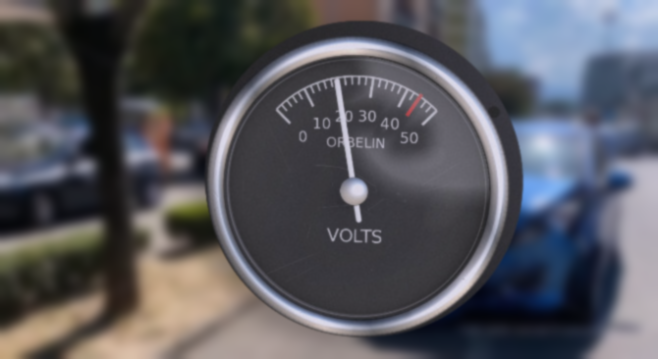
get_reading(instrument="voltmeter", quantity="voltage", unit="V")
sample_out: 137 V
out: 20 V
